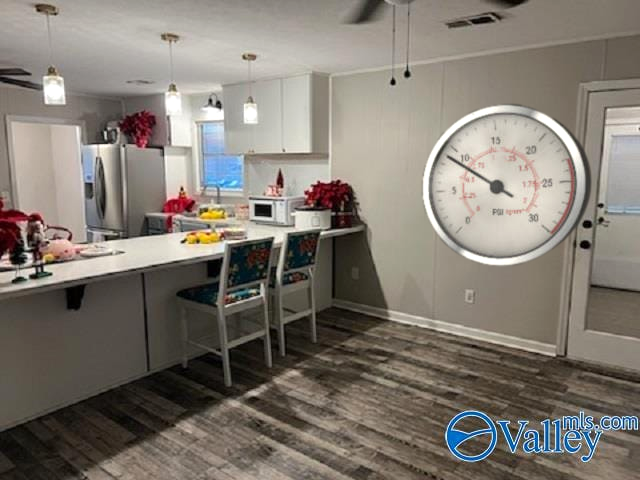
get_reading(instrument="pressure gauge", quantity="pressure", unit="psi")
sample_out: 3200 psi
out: 9 psi
